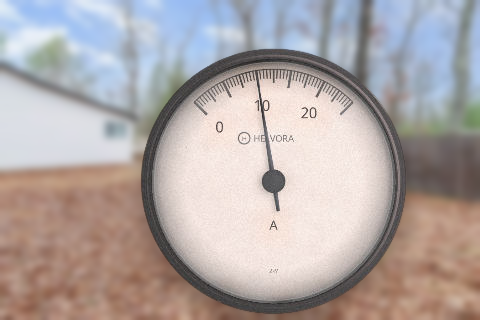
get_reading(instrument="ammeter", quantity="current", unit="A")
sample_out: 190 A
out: 10 A
